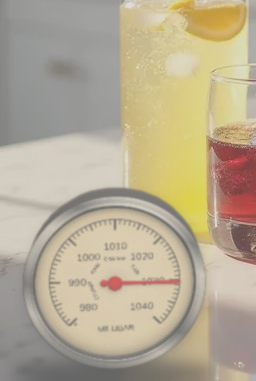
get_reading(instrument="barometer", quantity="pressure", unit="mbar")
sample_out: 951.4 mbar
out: 1030 mbar
